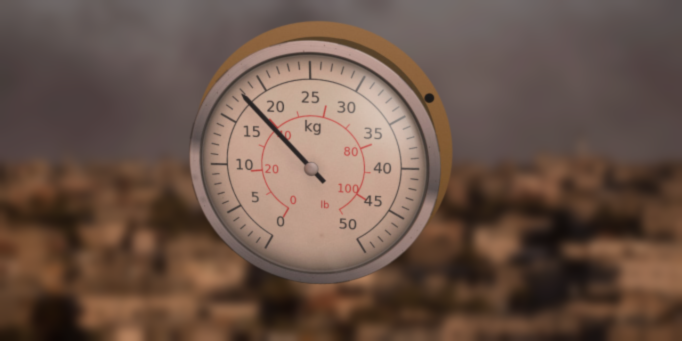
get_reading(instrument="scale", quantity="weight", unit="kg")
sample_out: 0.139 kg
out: 18 kg
